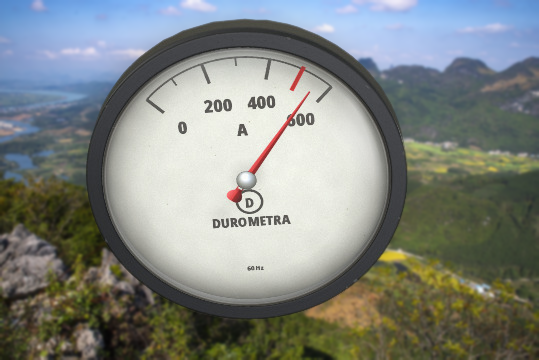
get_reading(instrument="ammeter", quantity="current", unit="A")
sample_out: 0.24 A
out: 550 A
